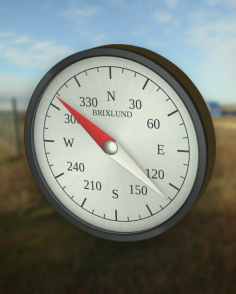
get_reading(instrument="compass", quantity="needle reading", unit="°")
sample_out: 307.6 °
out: 310 °
